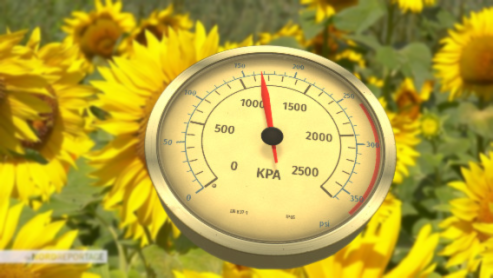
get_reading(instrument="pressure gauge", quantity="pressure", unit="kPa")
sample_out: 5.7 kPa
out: 1150 kPa
